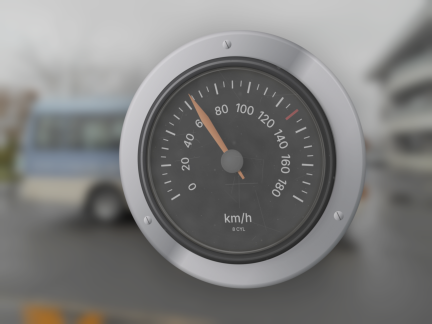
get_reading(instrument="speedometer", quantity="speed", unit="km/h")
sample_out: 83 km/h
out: 65 km/h
